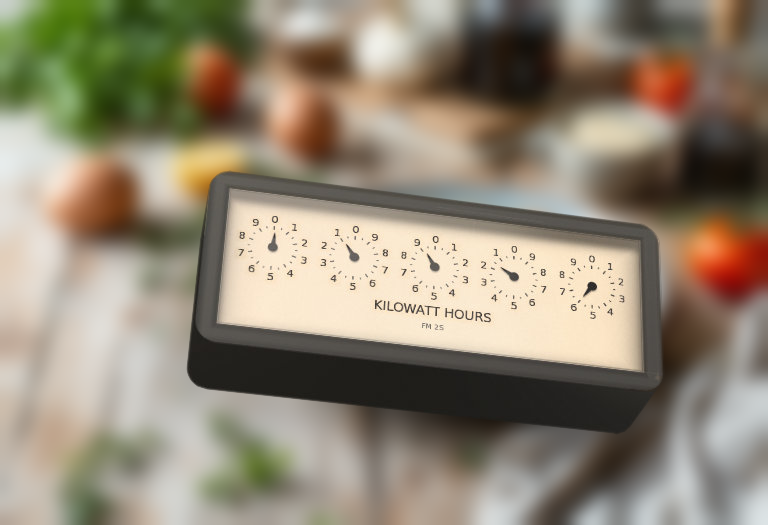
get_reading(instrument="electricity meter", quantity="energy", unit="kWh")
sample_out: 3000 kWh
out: 916 kWh
